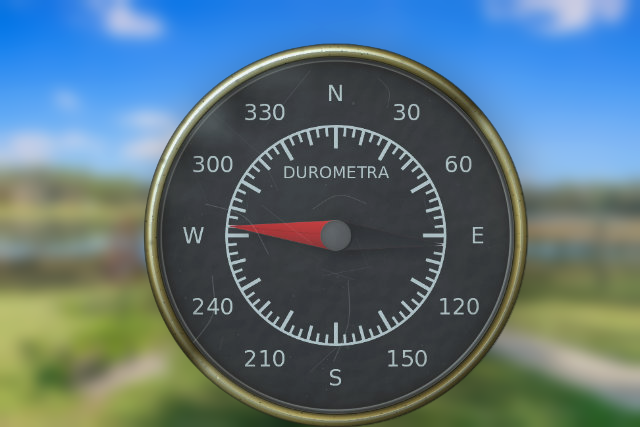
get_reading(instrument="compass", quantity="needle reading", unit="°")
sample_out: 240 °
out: 275 °
